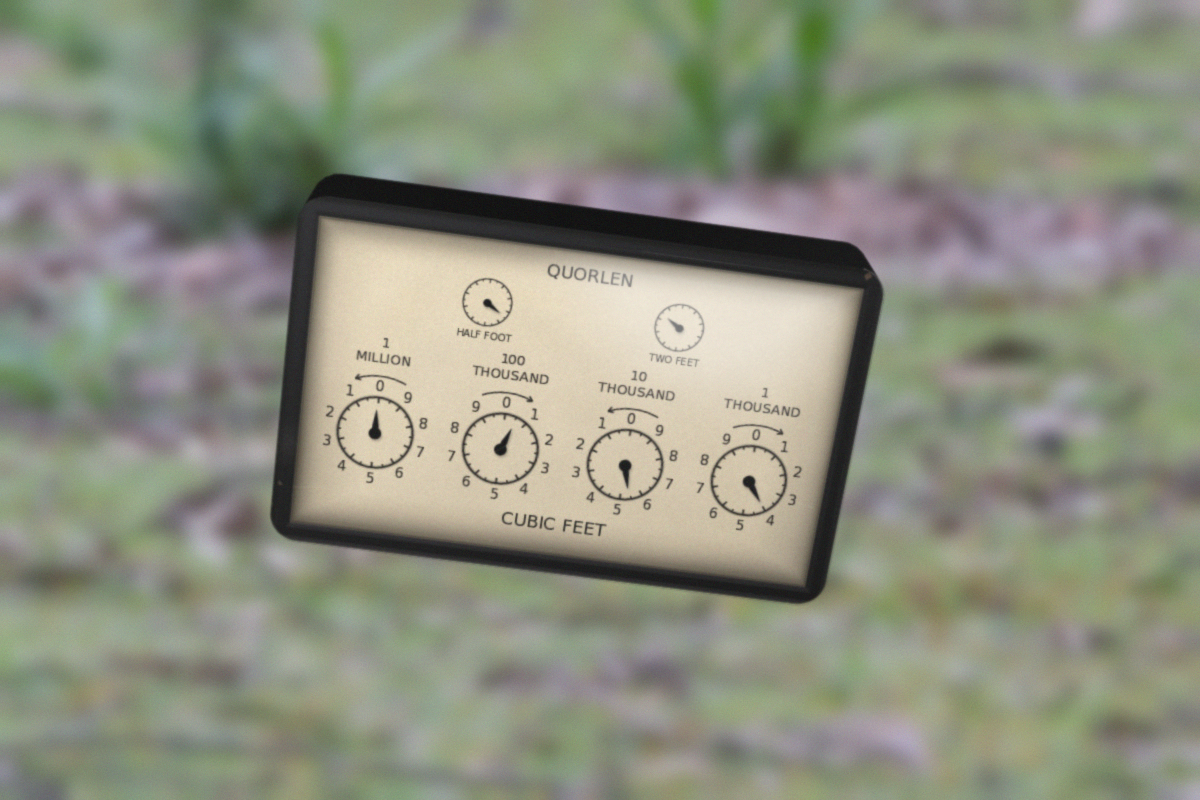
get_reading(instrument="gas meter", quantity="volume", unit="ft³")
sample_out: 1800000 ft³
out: 5400 ft³
